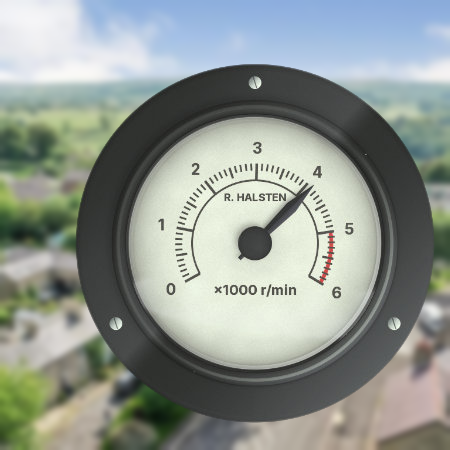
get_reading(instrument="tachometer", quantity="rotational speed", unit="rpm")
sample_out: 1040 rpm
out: 4100 rpm
